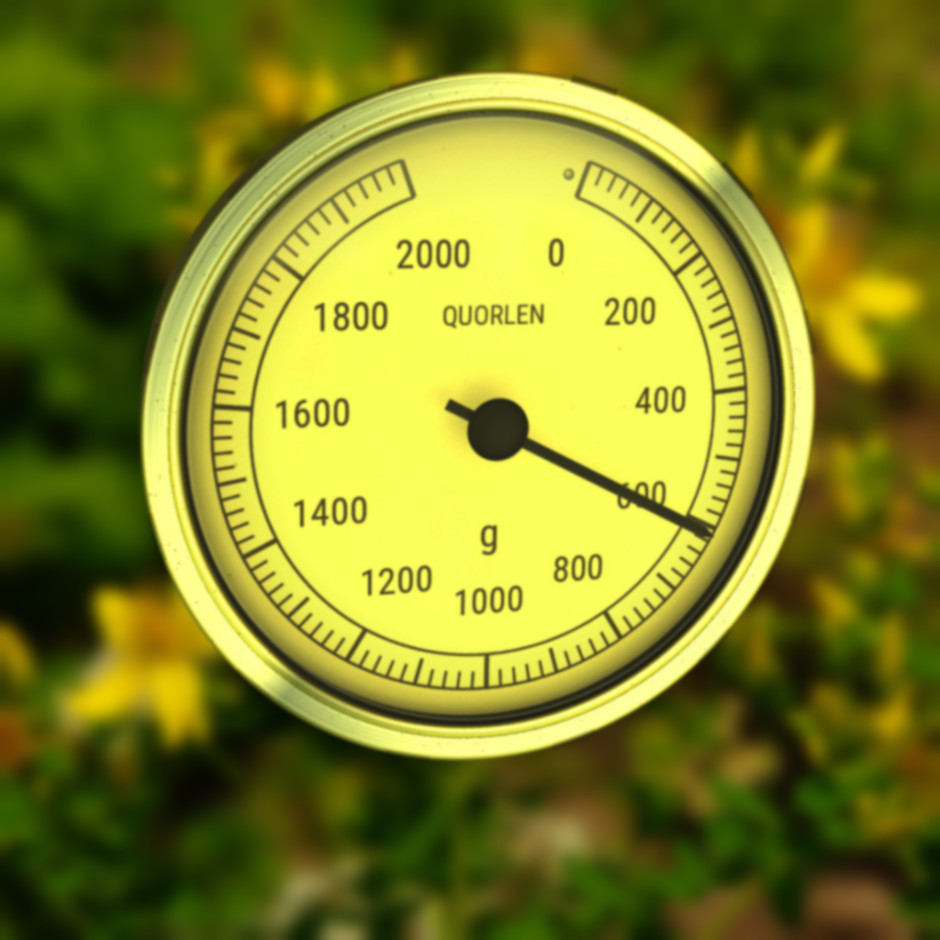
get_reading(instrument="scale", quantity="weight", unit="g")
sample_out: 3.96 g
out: 610 g
